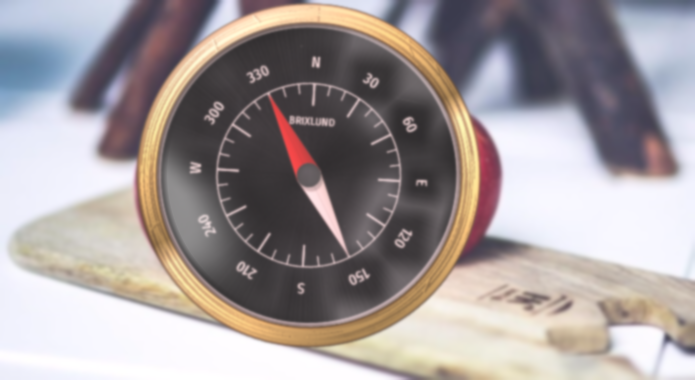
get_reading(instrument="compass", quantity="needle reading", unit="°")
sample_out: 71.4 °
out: 330 °
